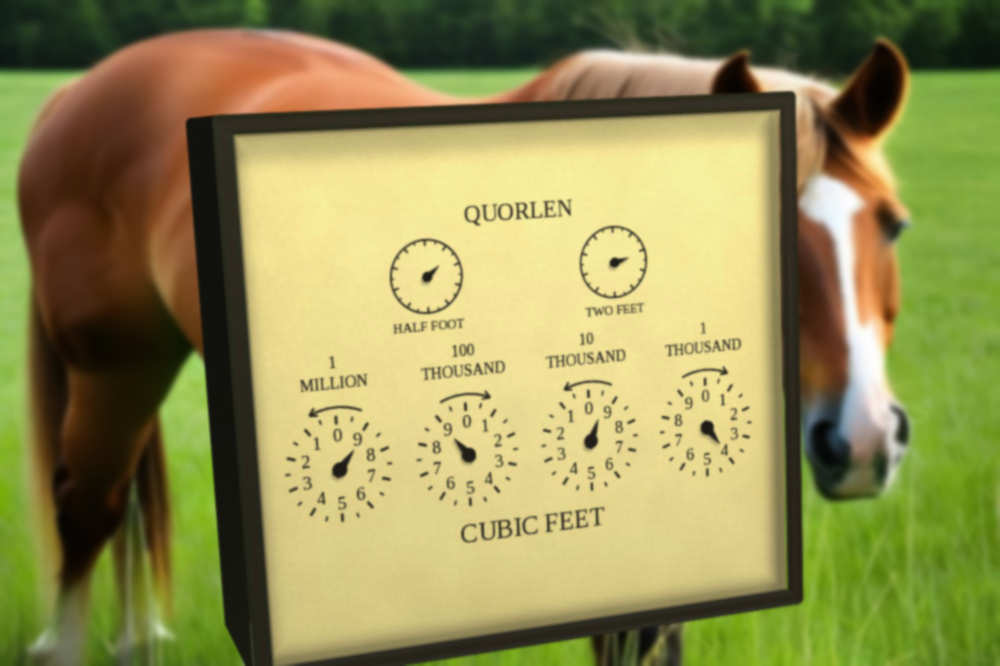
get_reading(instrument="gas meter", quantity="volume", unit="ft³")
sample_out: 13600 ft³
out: 889400 ft³
